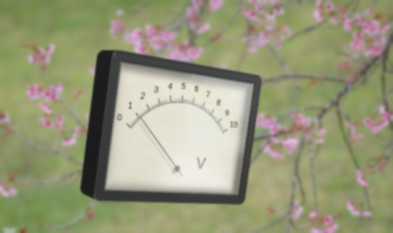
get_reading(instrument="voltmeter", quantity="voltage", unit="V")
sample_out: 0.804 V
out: 1 V
